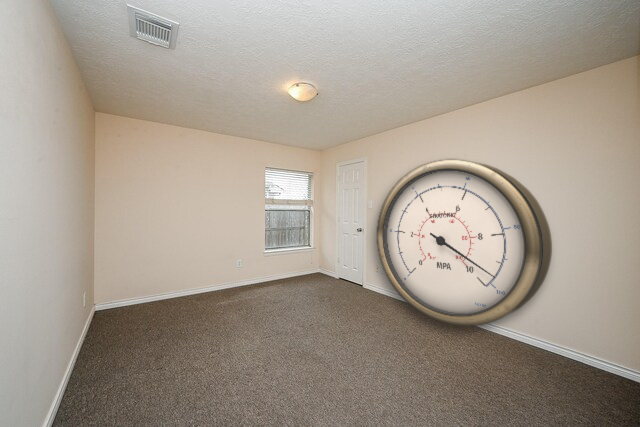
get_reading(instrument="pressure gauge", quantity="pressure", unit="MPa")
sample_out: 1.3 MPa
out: 9.5 MPa
